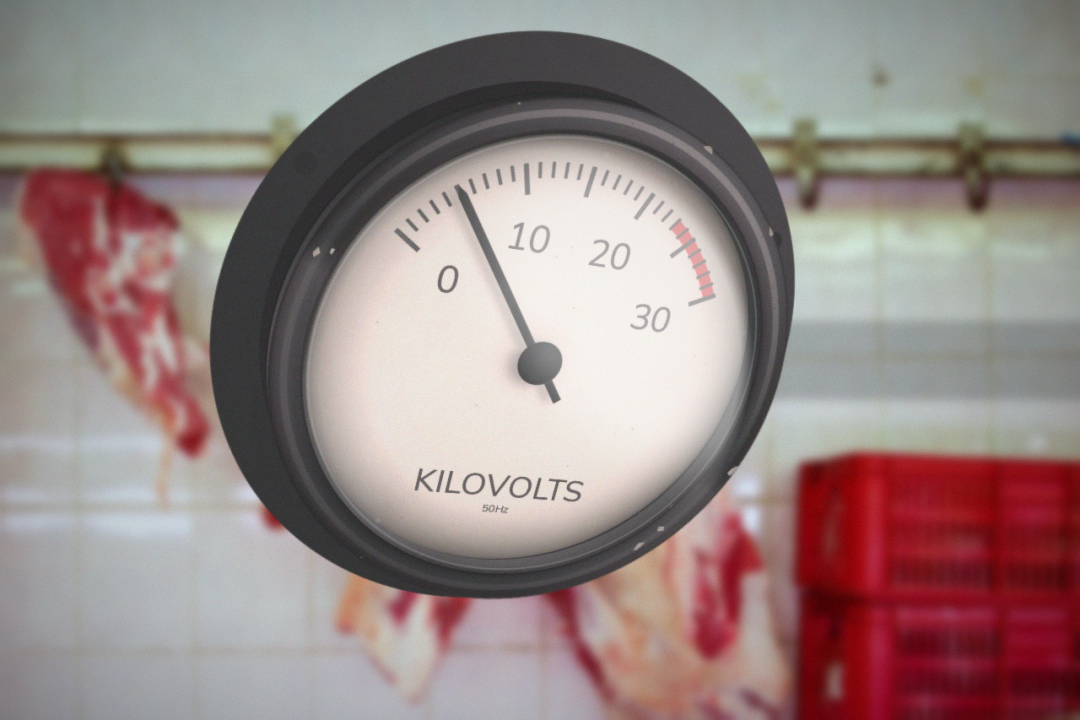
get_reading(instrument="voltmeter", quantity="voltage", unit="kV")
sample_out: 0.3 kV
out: 5 kV
